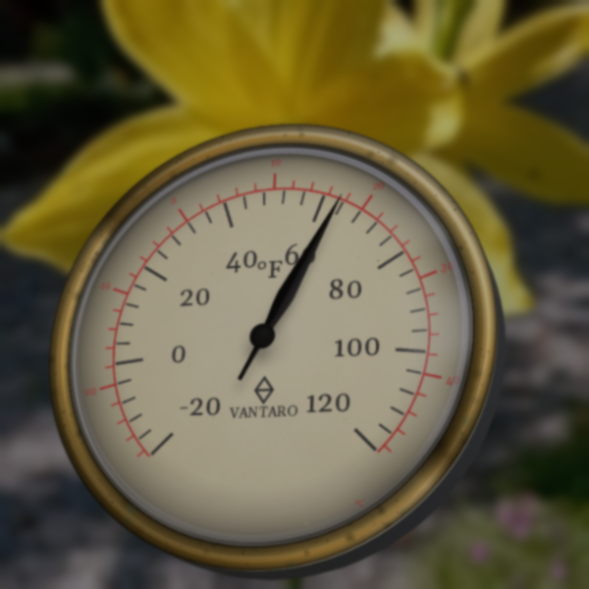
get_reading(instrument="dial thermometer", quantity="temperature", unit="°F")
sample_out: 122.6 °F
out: 64 °F
